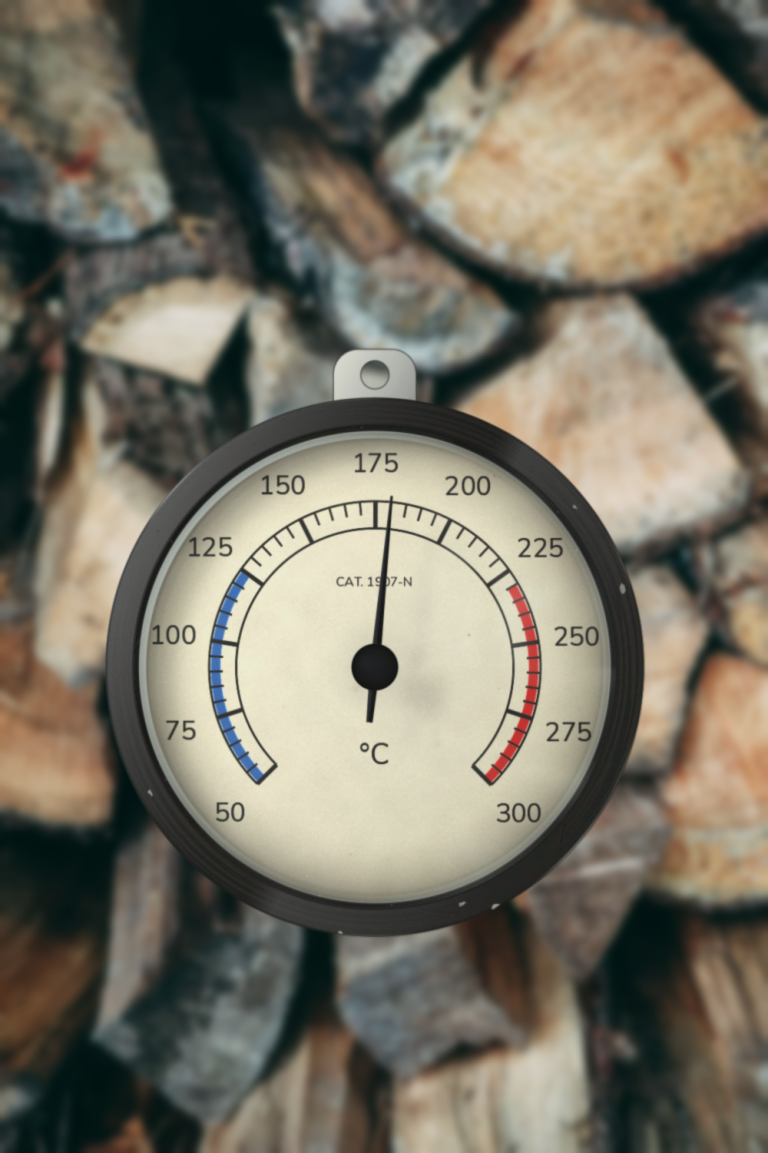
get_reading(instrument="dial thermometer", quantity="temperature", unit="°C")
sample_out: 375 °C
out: 180 °C
